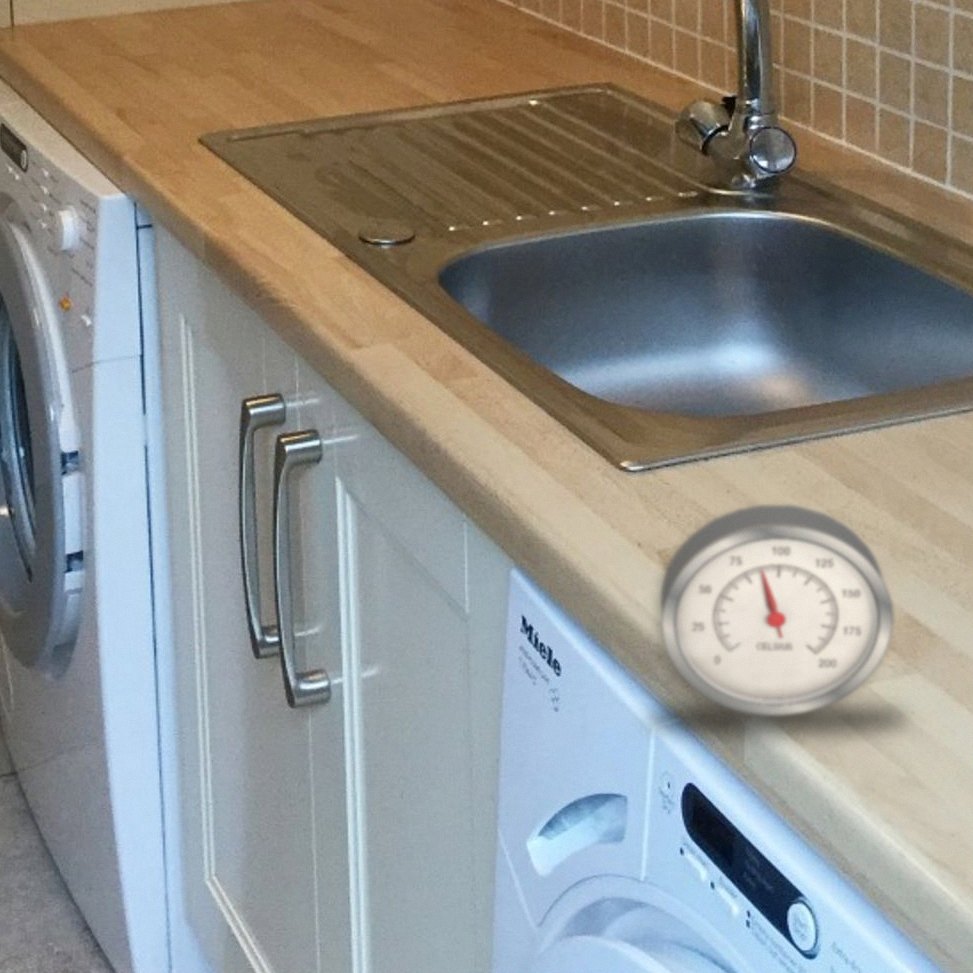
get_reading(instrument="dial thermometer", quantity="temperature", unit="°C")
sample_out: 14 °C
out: 87.5 °C
